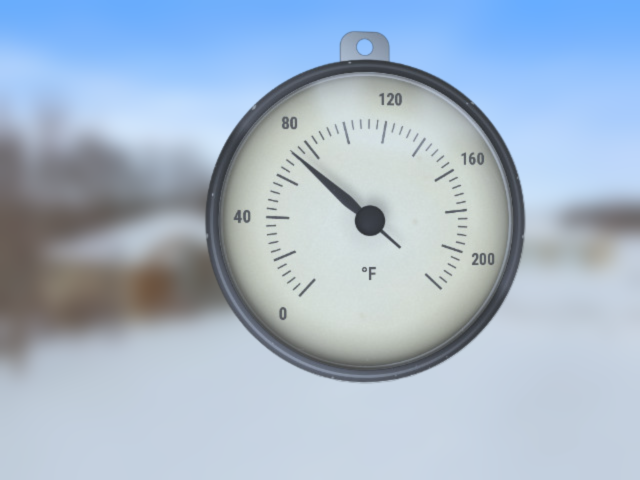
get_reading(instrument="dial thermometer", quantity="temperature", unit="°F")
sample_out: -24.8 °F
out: 72 °F
